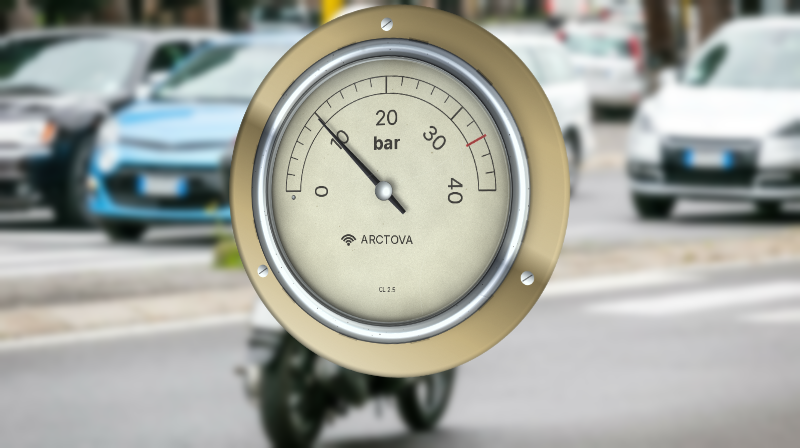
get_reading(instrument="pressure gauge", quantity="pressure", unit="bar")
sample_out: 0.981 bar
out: 10 bar
